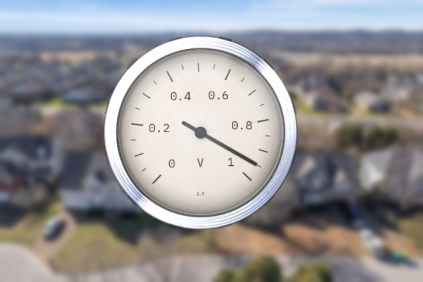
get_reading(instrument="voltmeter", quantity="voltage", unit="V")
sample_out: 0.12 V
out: 0.95 V
